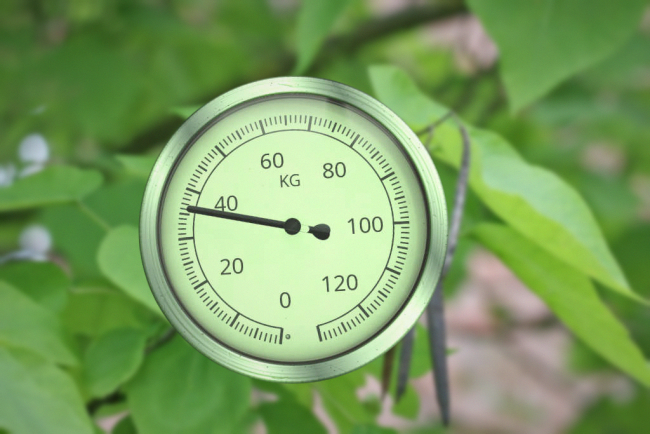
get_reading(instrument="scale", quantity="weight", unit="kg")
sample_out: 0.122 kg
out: 36 kg
